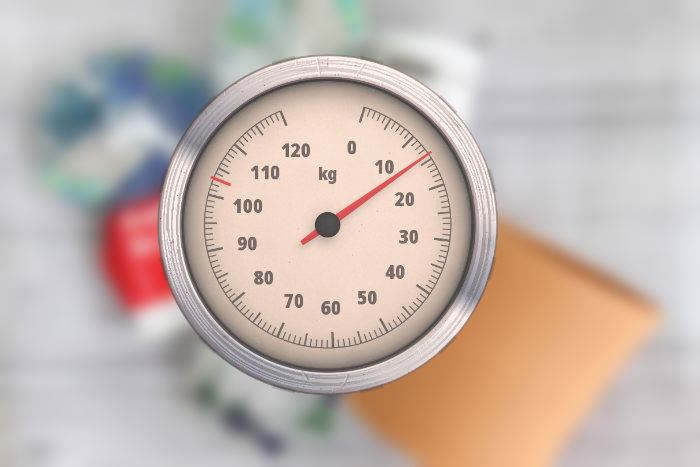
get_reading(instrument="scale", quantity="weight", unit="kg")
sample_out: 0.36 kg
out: 14 kg
